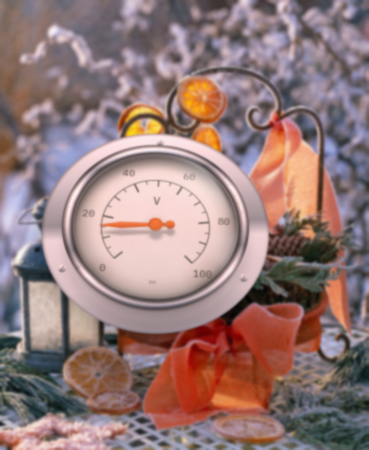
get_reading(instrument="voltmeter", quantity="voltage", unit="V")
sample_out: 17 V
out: 15 V
